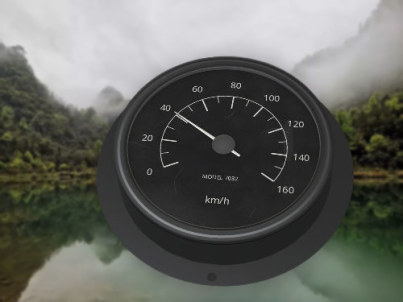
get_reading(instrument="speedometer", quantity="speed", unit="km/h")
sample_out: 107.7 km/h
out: 40 km/h
